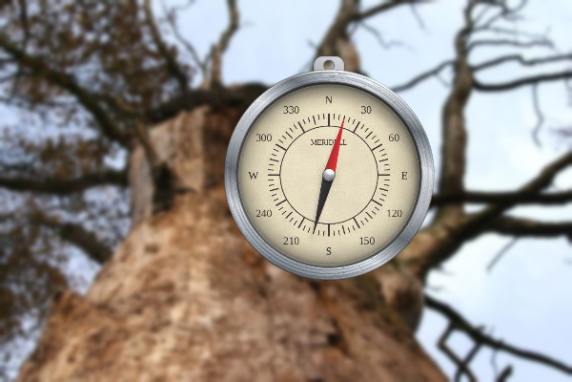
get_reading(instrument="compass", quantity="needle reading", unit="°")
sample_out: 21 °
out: 15 °
